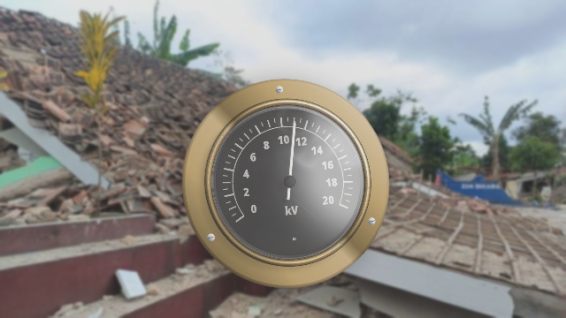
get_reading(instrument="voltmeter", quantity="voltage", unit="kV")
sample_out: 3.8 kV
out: 11 kV
